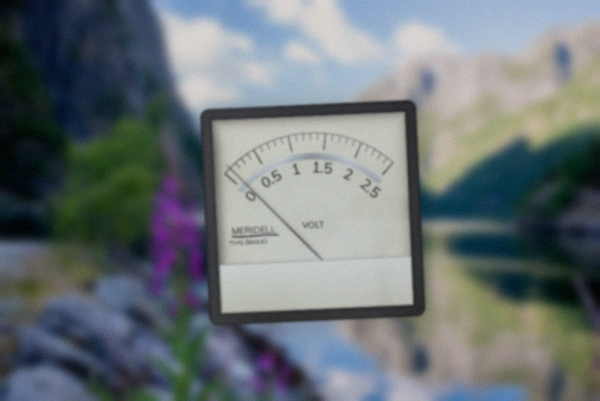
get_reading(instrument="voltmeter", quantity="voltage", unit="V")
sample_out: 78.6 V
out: 0.1 V
